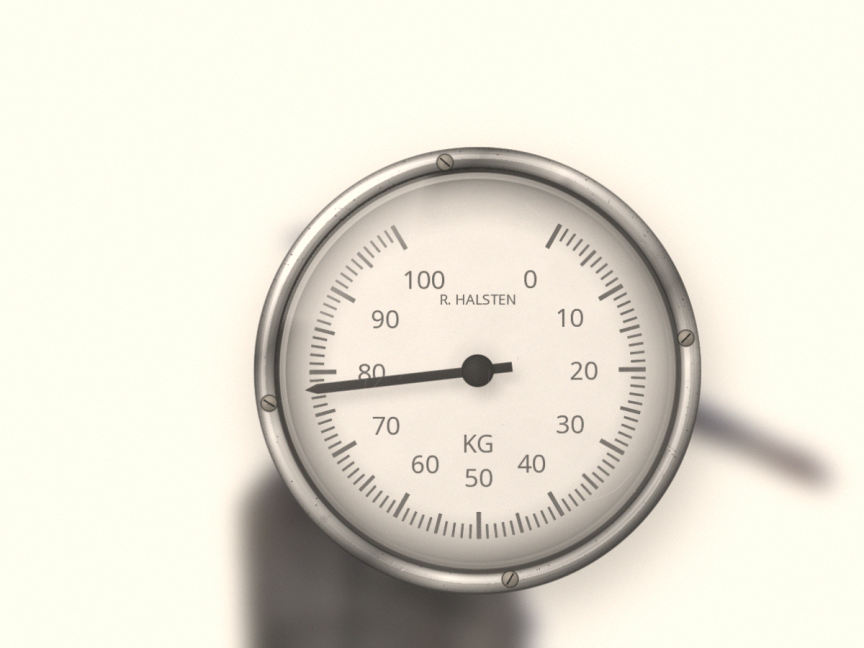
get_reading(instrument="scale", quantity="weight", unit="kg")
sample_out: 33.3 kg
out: 78 kg
